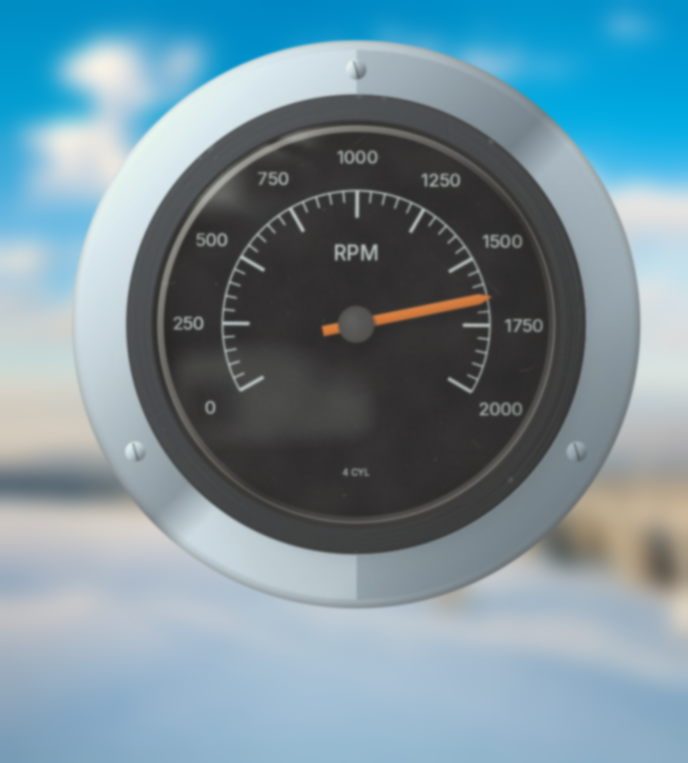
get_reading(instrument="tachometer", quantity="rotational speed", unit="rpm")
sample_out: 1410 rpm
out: 1650 rpm
